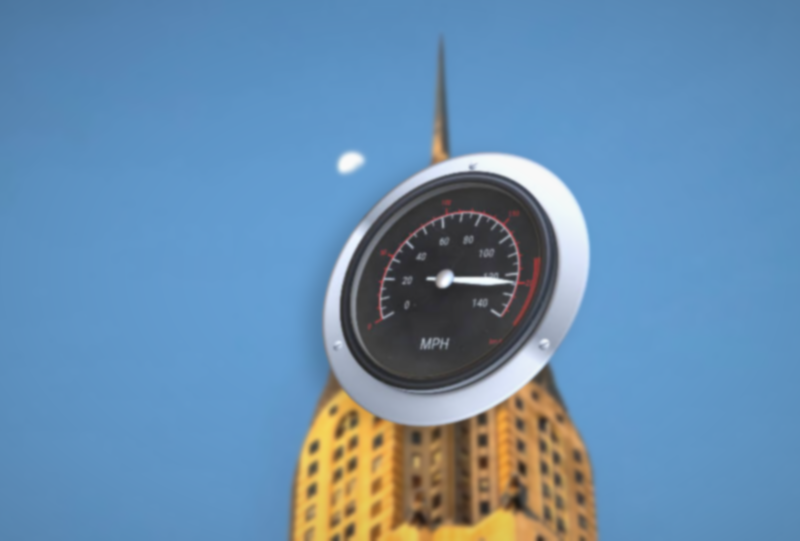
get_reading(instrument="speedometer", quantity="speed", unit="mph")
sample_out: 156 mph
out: 125 mph
